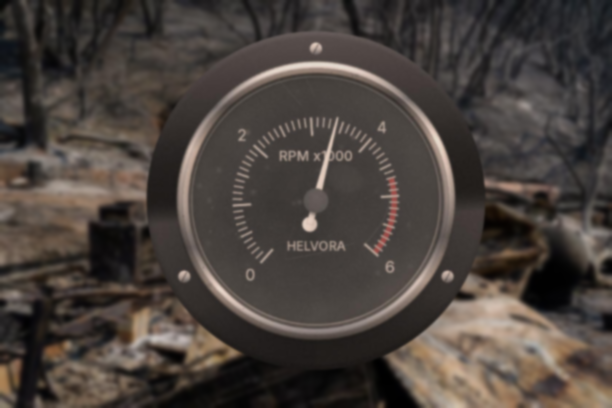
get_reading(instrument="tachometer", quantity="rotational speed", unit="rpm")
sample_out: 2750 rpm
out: 3400 rpm
